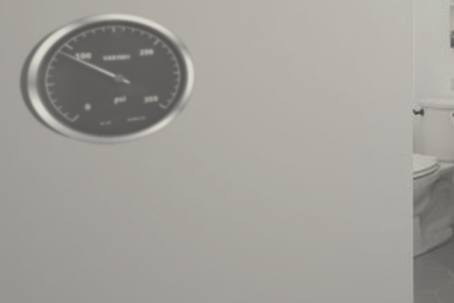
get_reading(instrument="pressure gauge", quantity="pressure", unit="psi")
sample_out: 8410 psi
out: 90 psi
